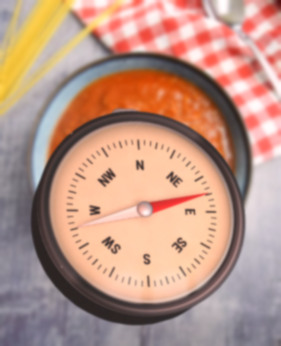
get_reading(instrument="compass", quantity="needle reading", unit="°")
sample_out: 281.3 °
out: 75 °
